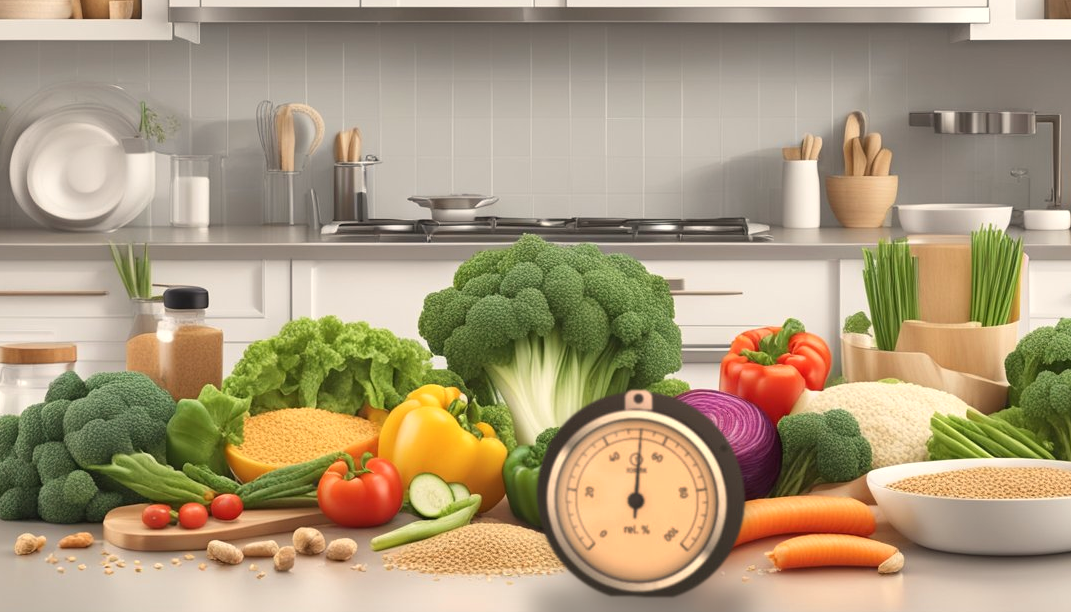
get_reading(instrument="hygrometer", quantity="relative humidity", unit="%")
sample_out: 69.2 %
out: 52 %
